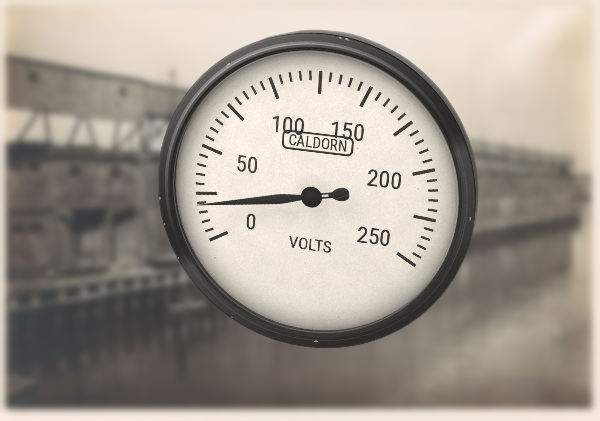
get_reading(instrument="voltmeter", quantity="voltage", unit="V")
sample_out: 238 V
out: 20 V
